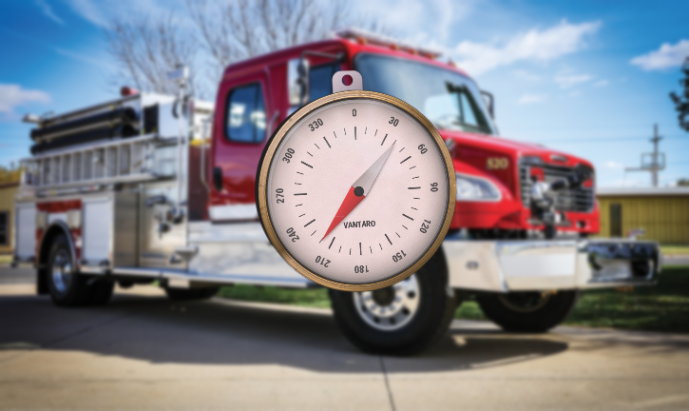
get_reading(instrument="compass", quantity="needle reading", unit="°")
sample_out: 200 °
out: 220 °
